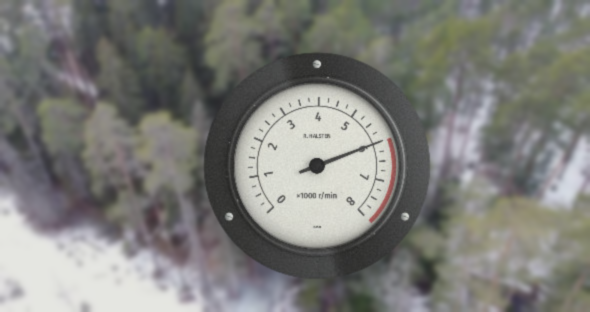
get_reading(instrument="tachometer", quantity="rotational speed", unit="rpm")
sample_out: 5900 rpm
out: 6000 rpm
